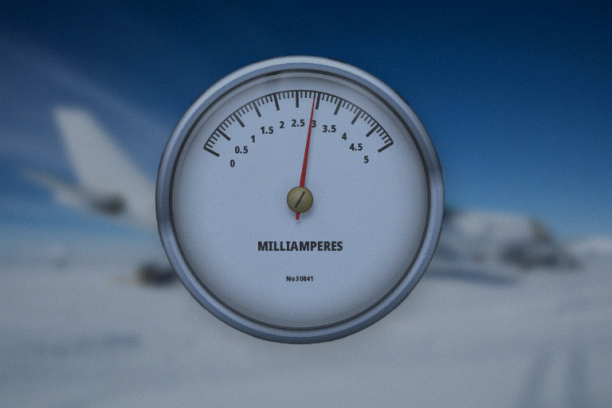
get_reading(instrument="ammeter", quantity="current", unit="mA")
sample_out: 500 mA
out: 2.9 mA
